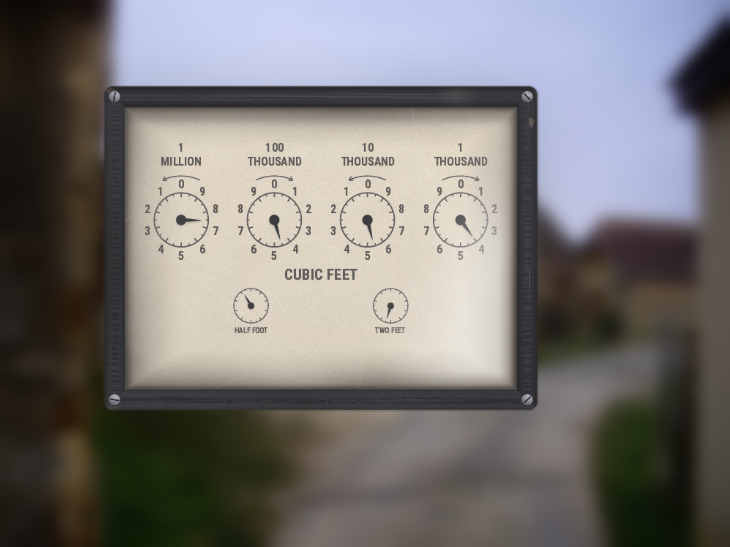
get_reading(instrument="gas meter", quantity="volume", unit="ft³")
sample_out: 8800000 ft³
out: 745400 ft³
